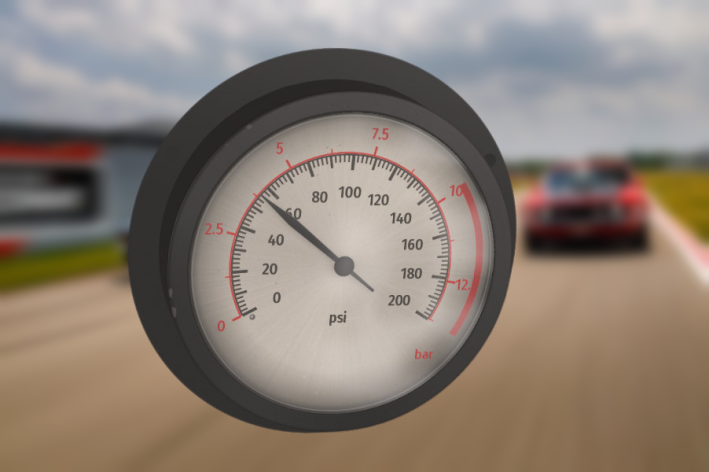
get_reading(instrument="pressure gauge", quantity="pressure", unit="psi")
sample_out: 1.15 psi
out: 56 psi
